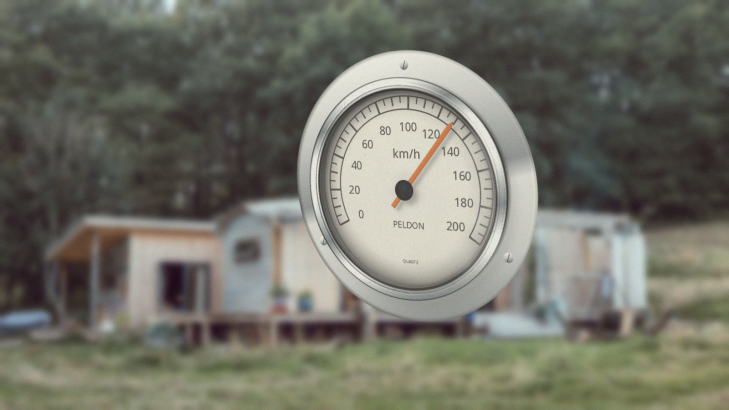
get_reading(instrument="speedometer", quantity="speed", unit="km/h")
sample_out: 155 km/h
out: 130 km/h
